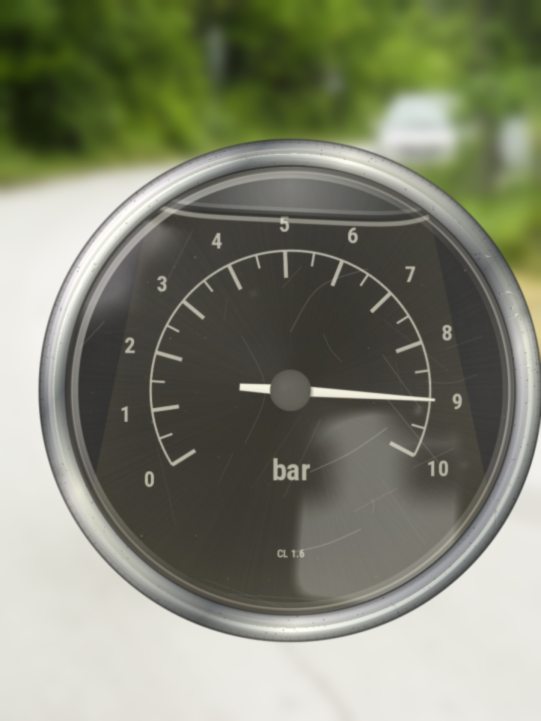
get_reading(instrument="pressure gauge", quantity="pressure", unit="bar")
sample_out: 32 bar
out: 9 bar
